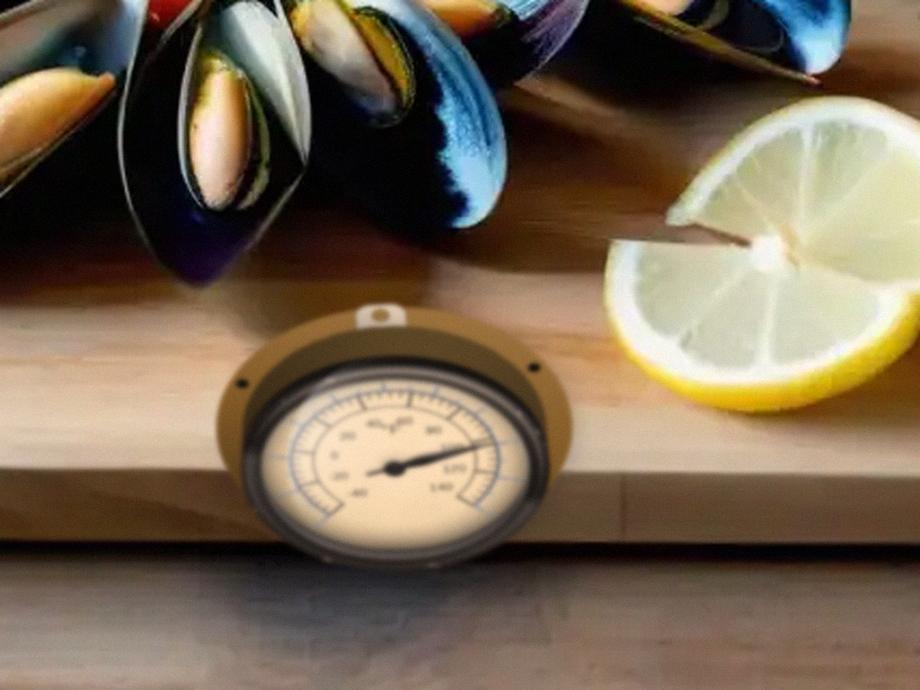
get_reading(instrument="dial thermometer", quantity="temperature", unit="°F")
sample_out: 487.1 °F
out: 100 °F
